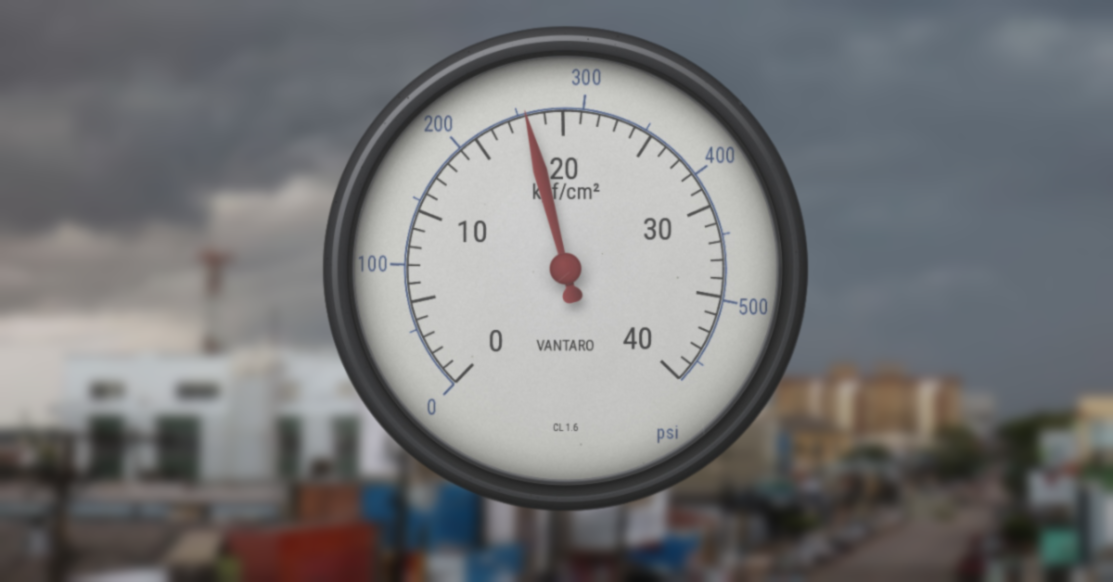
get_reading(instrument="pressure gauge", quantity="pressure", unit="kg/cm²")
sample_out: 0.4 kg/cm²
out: 18 kg/cm²
